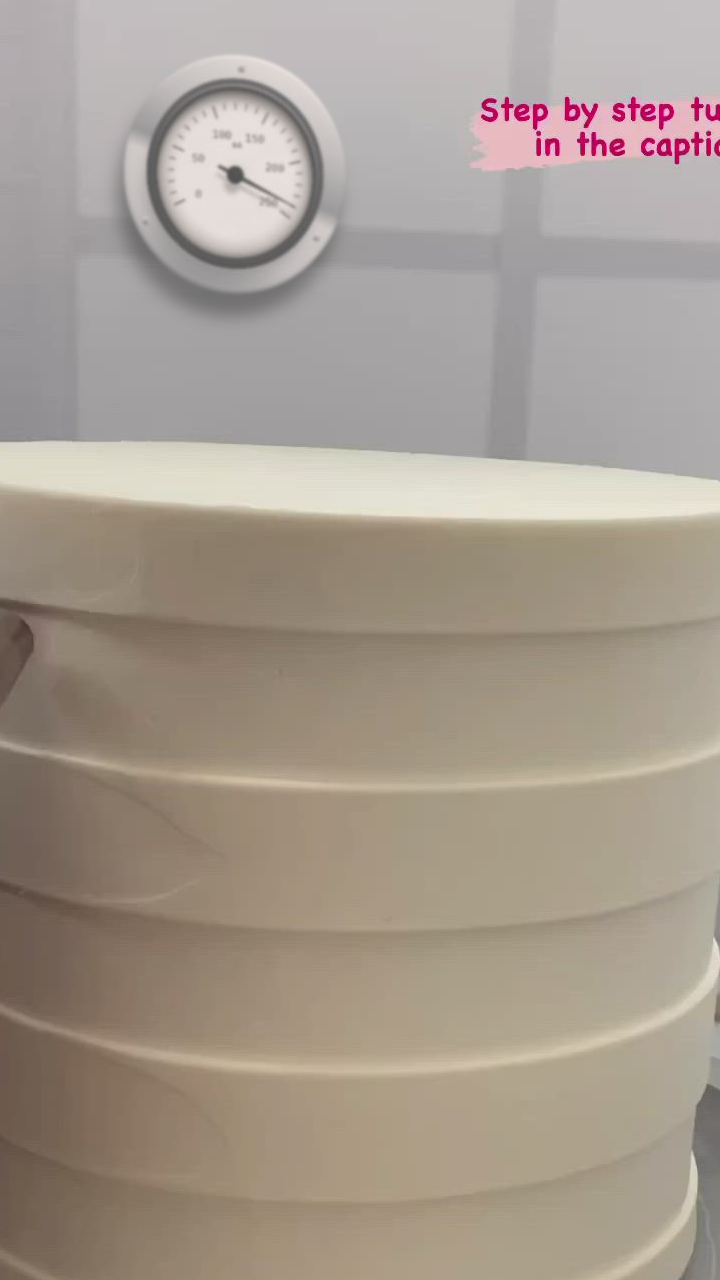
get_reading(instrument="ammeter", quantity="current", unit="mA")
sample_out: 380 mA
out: 240 mA
